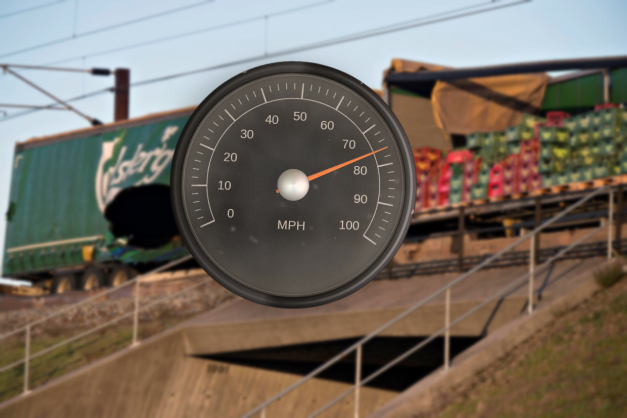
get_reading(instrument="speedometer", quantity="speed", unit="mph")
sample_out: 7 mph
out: 76 mph
